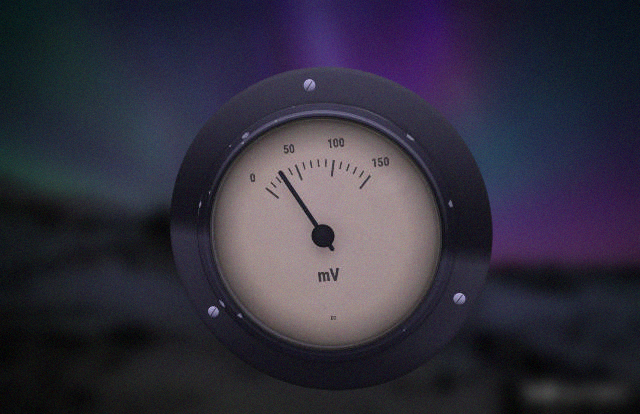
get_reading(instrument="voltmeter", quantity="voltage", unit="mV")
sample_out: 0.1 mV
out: 30 mV
